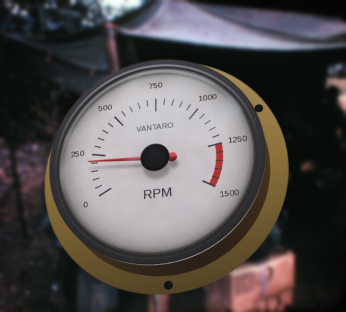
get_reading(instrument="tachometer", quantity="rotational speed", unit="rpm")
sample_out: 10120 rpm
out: 200 rpm
